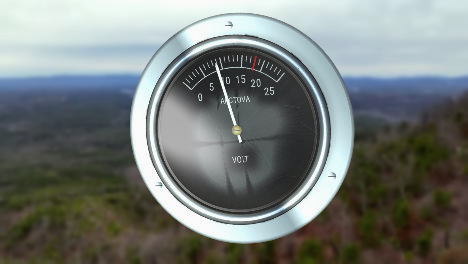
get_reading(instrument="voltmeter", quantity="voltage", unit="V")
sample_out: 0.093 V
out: 9 V
